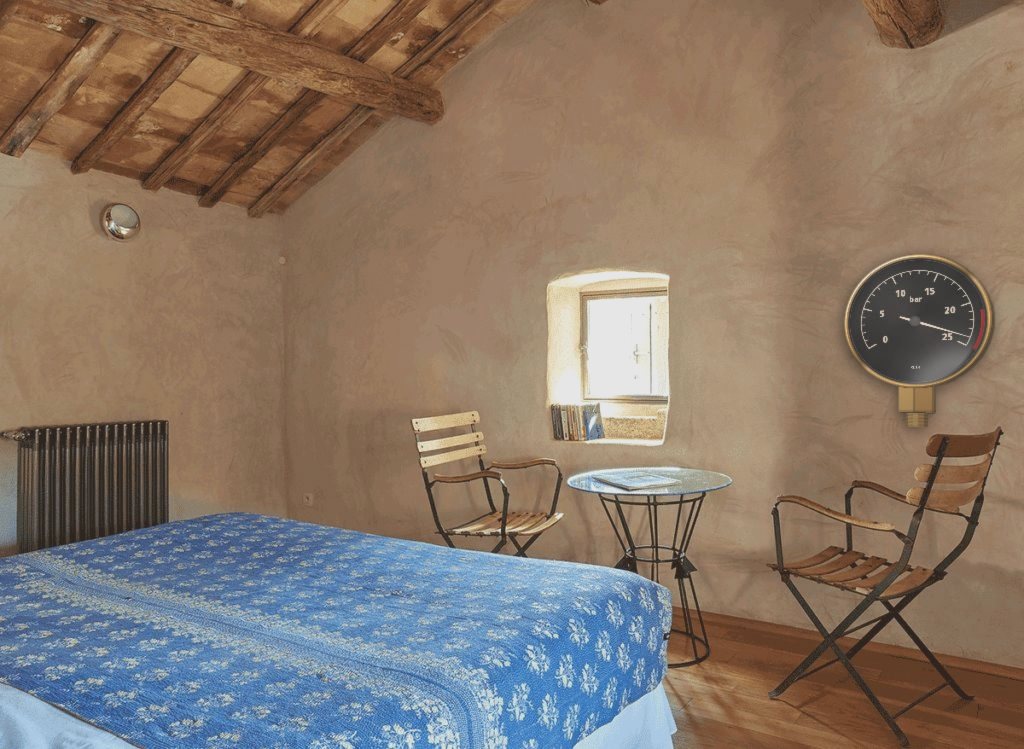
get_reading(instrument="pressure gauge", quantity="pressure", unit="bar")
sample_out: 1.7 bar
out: 24 bar
